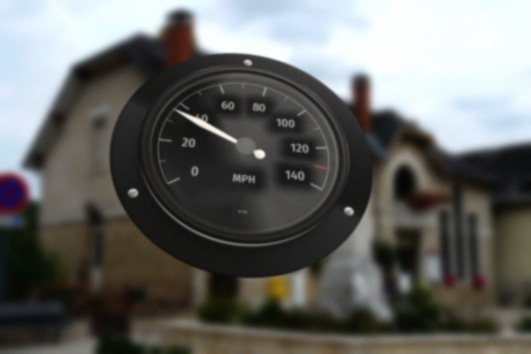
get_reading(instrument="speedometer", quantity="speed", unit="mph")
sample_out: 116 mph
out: 35 mph
